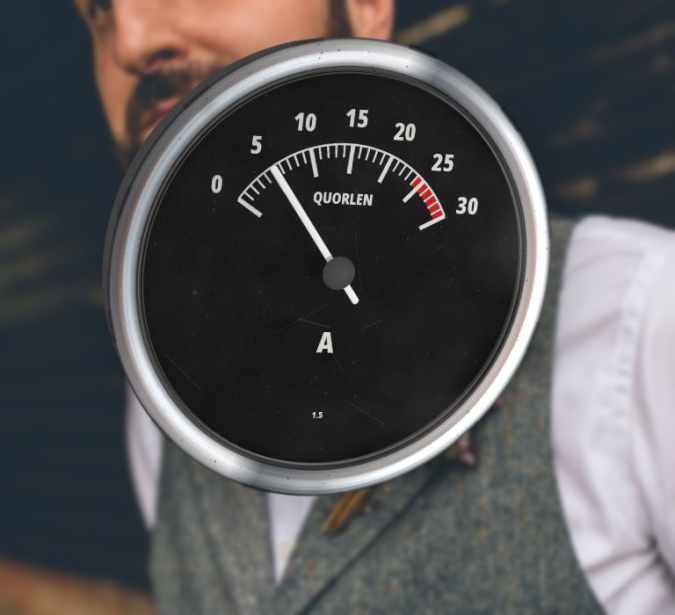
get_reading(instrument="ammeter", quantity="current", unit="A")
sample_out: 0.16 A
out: 5 A
